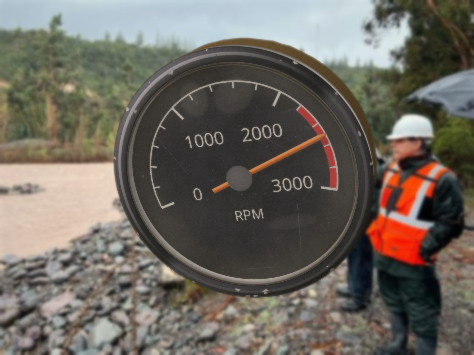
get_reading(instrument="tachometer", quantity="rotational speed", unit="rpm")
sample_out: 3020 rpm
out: 2500 rpm
